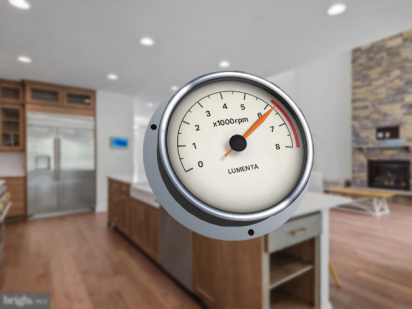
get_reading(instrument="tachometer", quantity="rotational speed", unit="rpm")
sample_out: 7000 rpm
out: 6250 rpm
